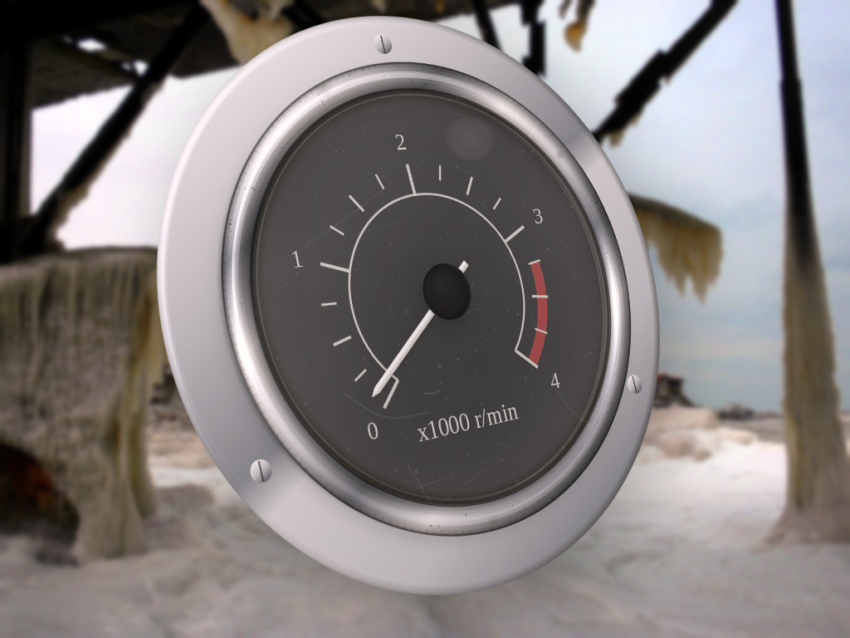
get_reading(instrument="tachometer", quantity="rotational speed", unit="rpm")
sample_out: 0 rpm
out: 125 rpm
